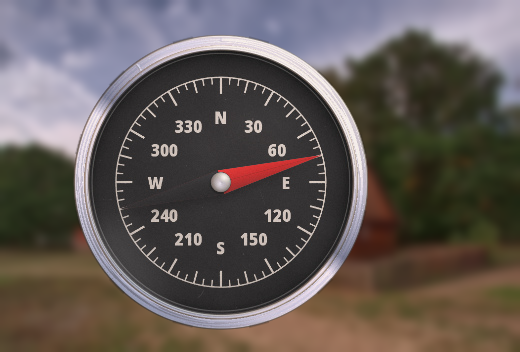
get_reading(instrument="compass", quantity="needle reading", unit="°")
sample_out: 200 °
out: 75 °
